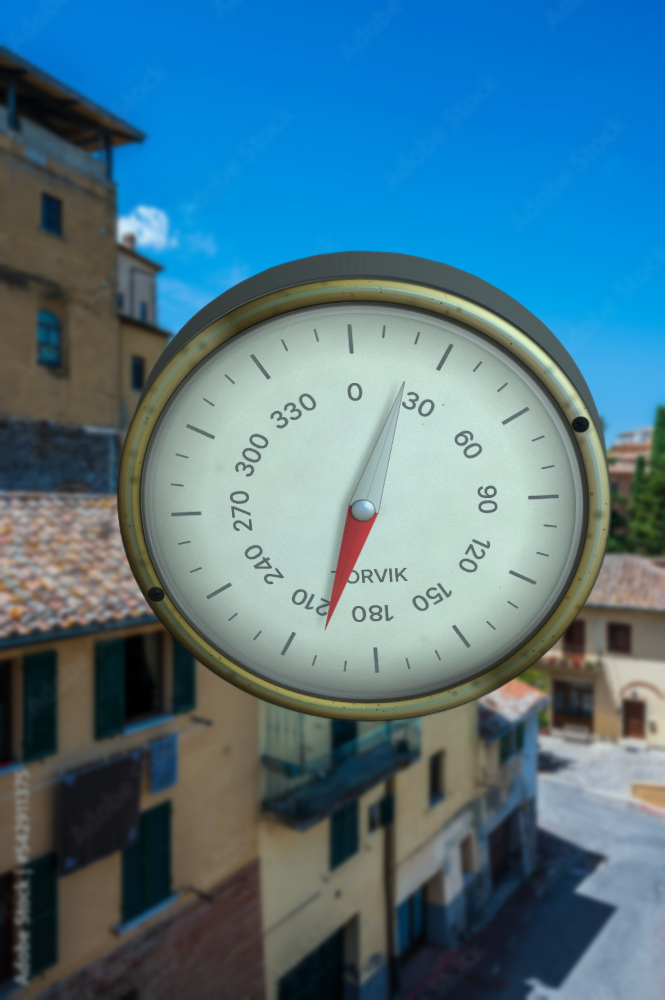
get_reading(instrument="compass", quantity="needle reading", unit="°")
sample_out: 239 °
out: 200 °
